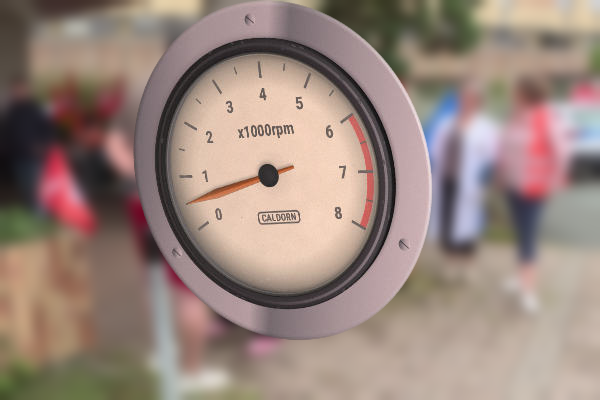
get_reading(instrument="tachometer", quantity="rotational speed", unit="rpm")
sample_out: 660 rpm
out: 500 rpm
